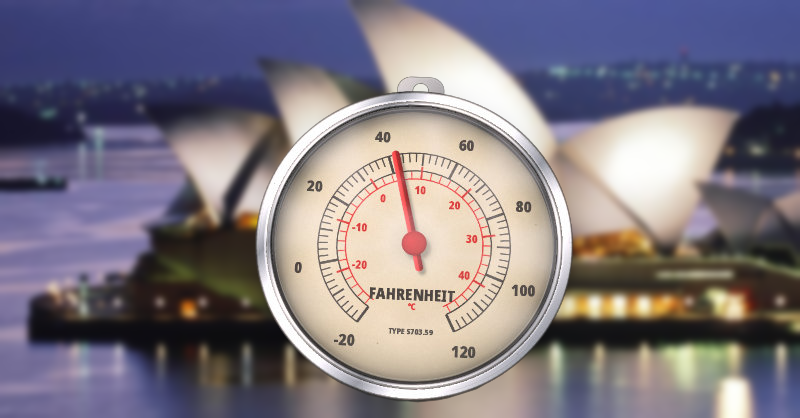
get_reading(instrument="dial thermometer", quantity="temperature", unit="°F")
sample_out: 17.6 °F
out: 42 °F
